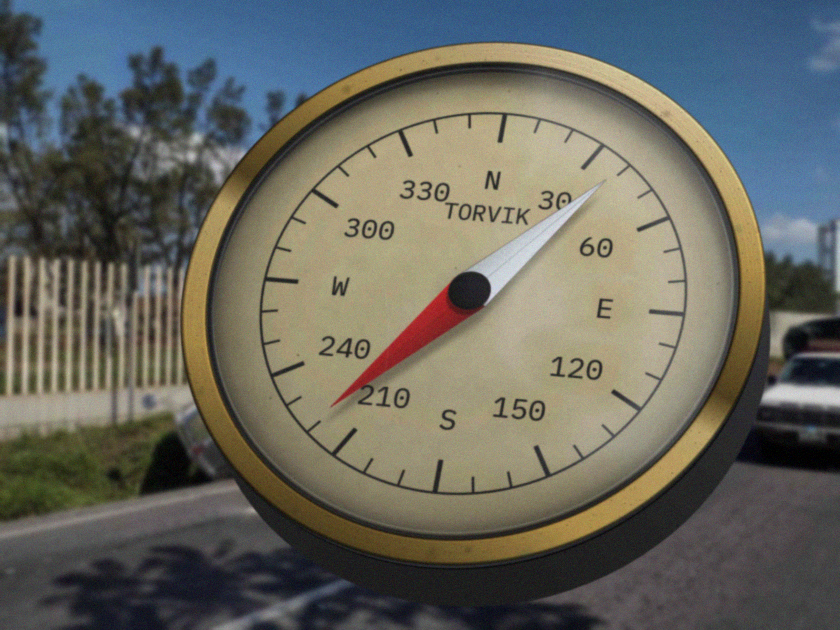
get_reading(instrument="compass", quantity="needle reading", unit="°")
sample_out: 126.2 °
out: 220 °
